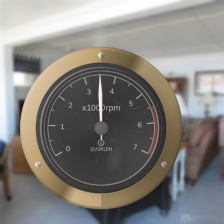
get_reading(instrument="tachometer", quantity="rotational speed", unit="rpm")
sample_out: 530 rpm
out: 3500 rpm
